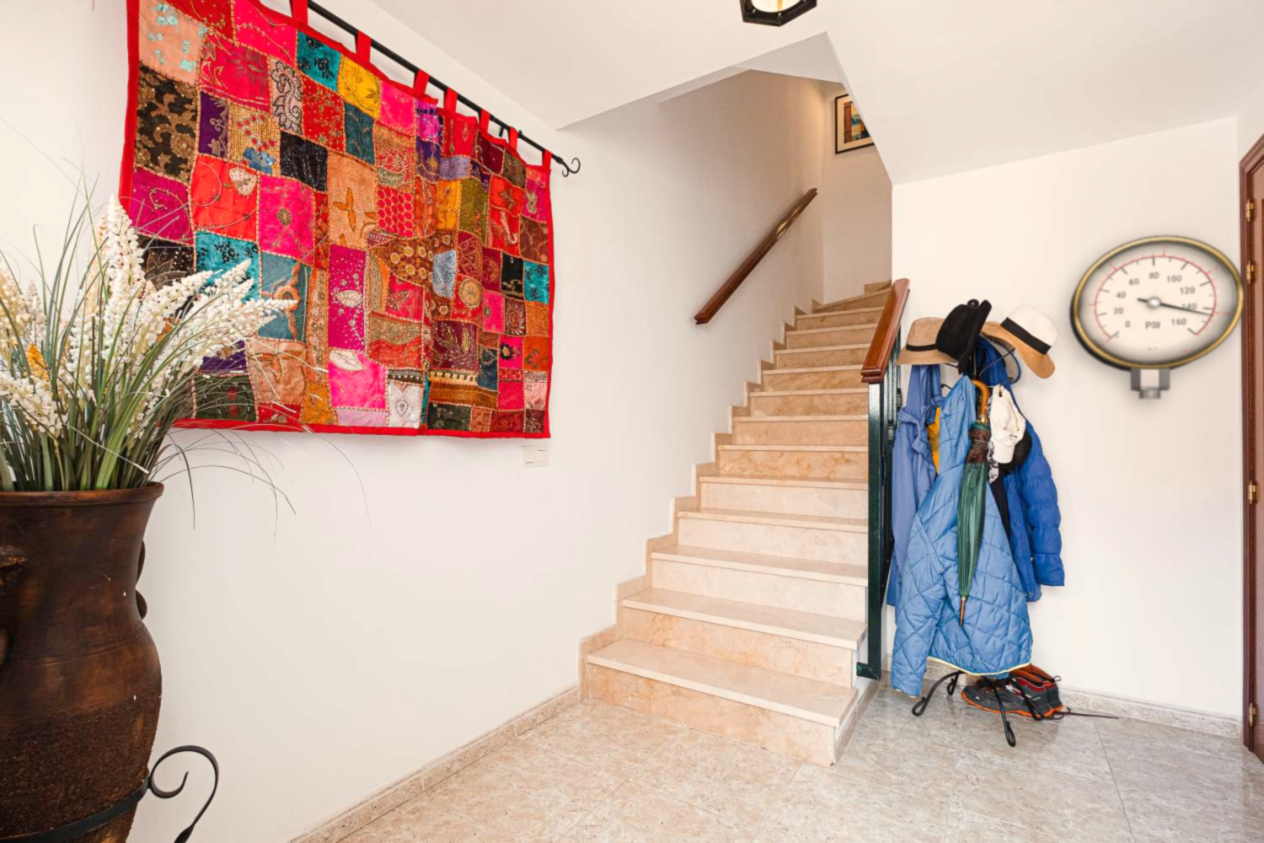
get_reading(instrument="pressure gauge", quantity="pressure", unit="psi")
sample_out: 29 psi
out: 145 psi
